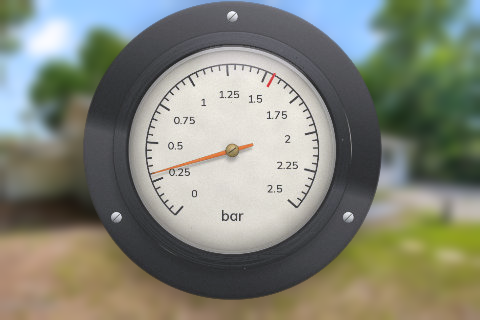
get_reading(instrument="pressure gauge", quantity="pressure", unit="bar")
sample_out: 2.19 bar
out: 0.3 bar
